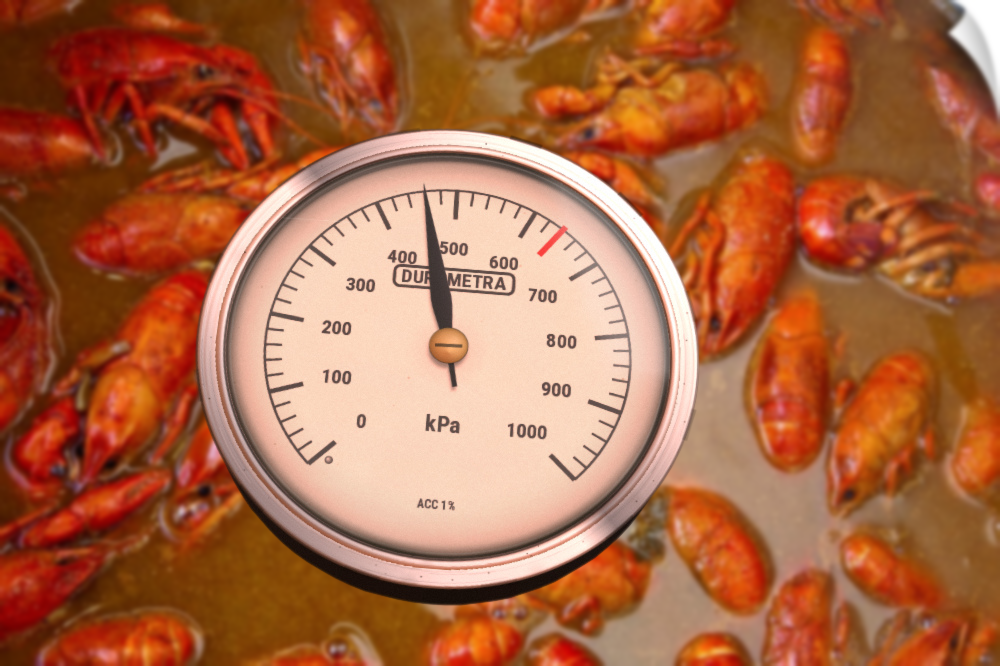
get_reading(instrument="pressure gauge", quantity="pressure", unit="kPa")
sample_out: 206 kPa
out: 460 kPa
